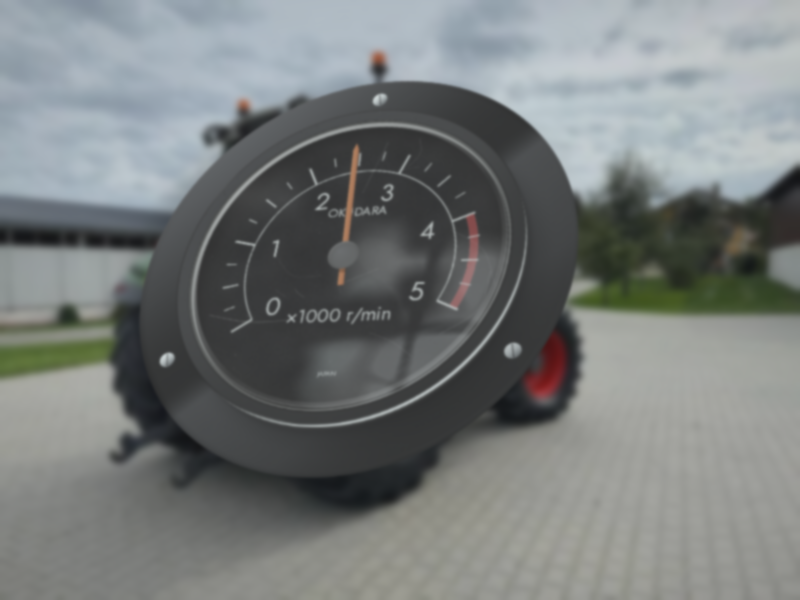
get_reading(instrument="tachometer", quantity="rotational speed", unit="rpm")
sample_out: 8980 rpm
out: 2500 rpm
